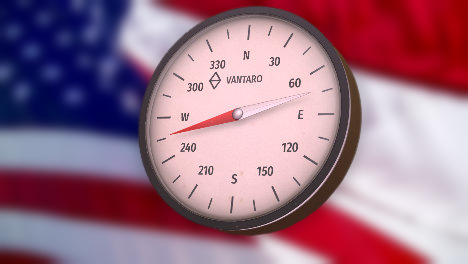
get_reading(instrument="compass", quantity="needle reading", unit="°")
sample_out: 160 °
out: 255 °
